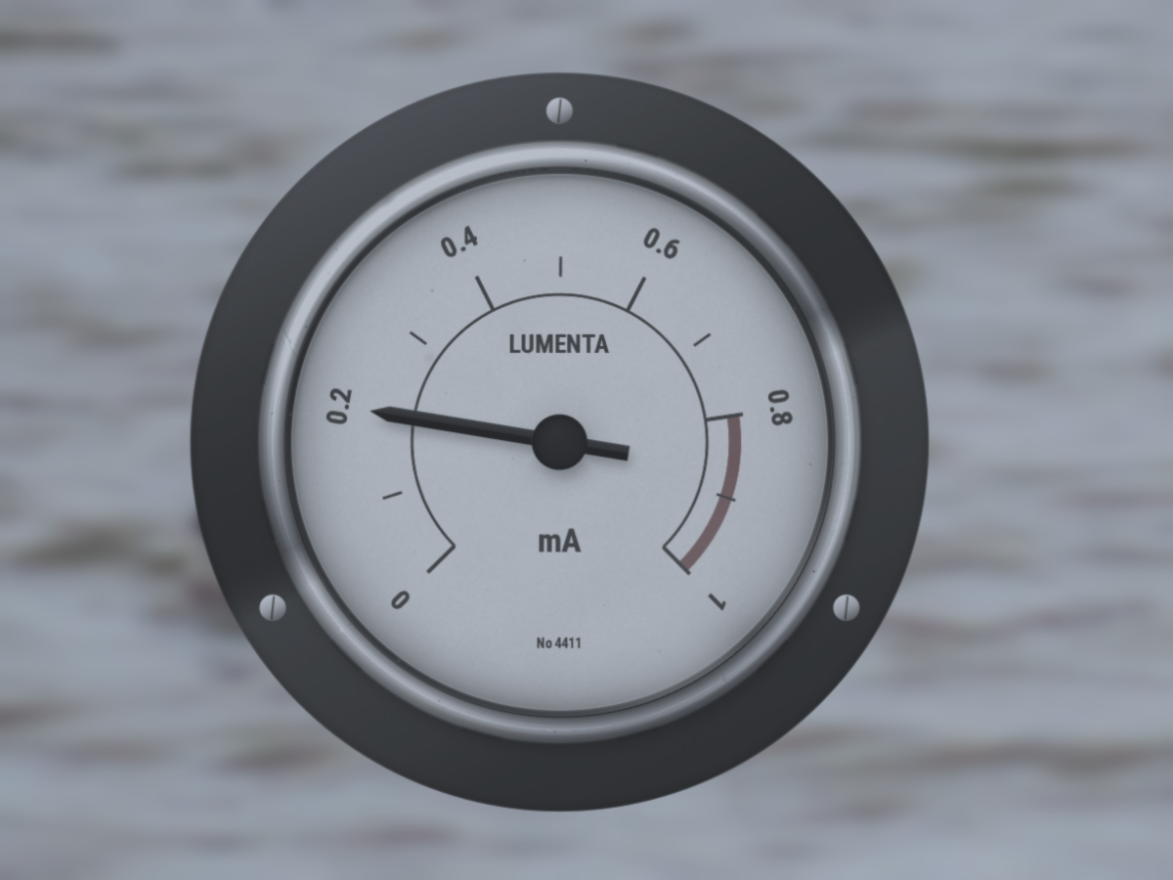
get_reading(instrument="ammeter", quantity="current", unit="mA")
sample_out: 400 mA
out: 0.2 mA
